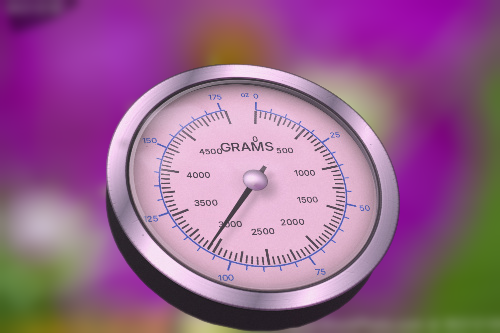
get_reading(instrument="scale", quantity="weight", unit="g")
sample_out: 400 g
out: 3050 g
